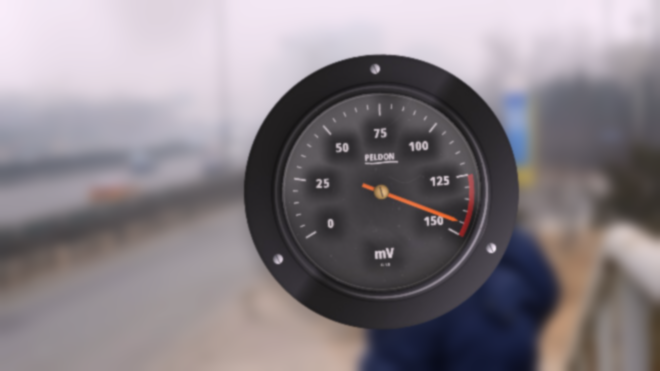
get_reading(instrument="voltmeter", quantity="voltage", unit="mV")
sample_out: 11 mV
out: 145 mV
